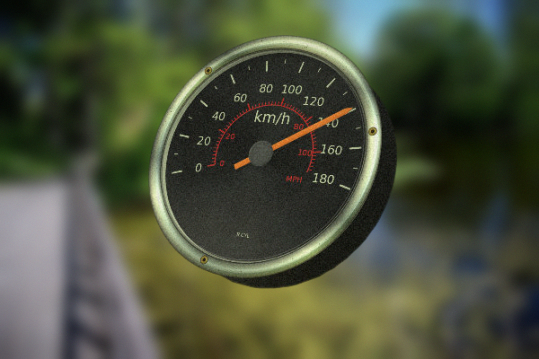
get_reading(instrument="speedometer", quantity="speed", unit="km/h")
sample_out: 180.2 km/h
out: 140 km/h
